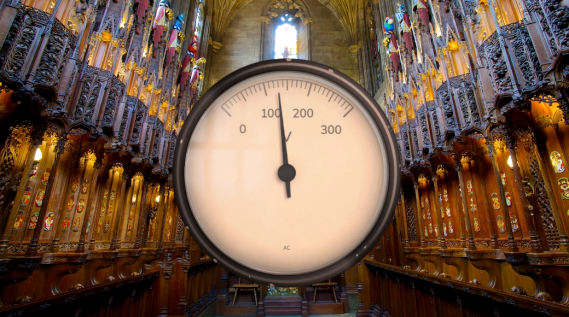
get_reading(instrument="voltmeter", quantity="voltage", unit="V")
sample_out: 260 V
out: 130 V
